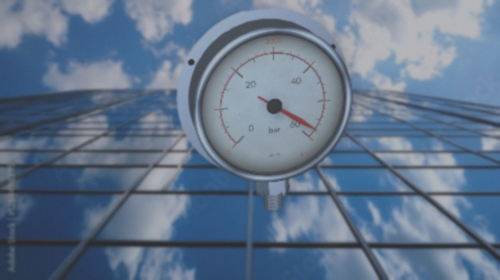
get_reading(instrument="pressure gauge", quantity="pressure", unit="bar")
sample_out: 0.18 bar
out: 57.5 bar
